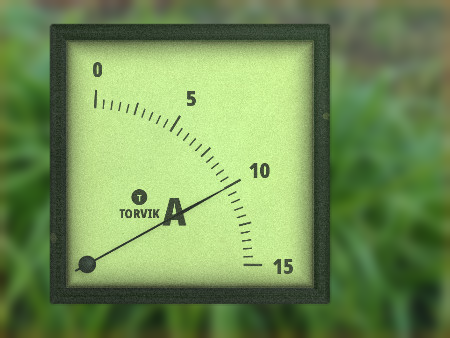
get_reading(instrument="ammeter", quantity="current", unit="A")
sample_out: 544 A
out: 10 A
